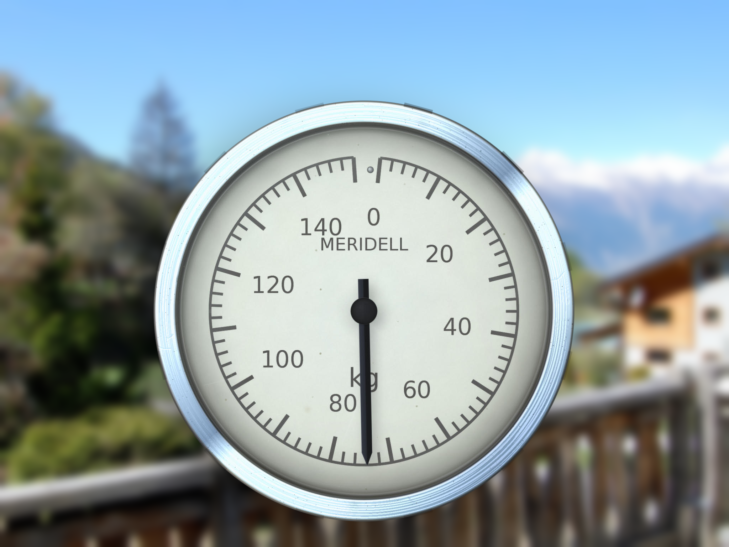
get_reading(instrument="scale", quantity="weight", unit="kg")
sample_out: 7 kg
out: 74 kg
